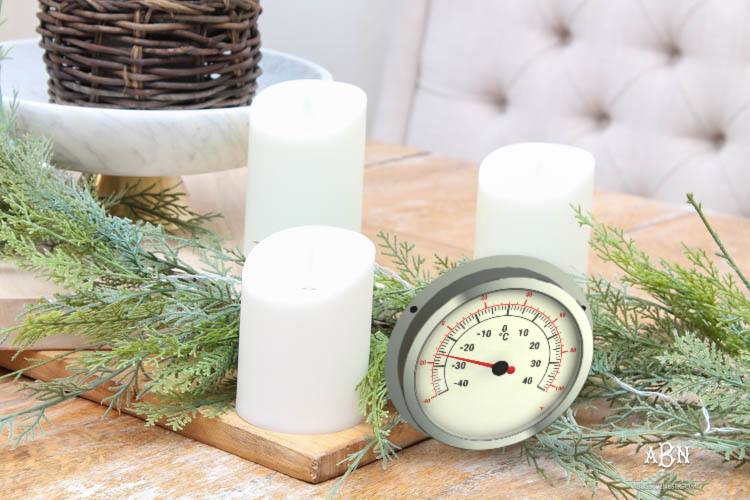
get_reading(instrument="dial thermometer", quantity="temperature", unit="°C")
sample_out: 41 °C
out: -25 °C
